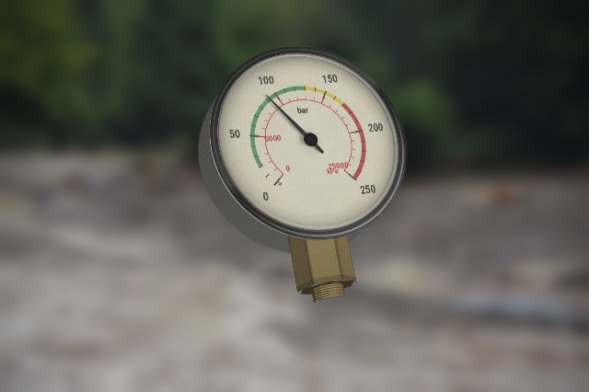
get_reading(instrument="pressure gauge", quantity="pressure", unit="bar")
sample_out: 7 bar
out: 90 bar
